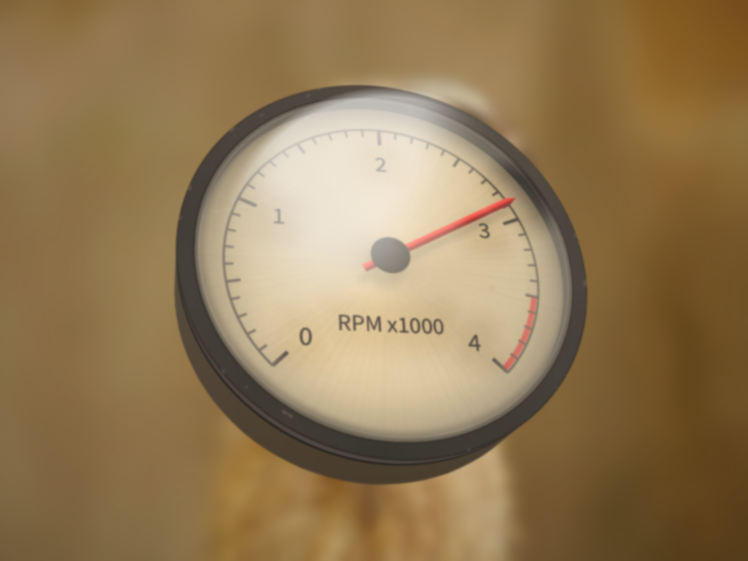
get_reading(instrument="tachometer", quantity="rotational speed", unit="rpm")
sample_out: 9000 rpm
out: 2900 rpm
